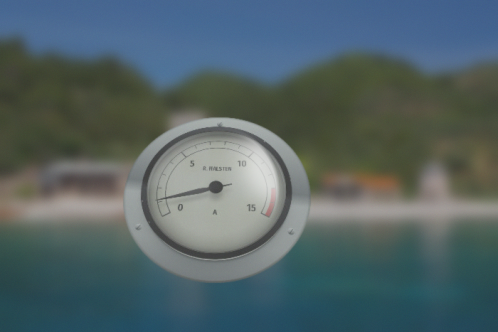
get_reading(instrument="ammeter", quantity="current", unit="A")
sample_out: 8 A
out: 1 A
